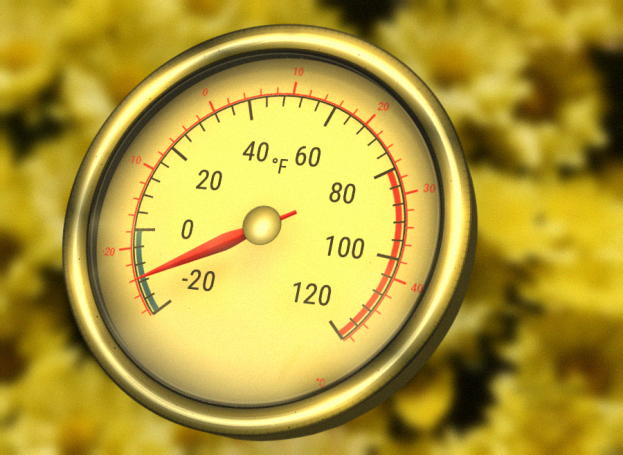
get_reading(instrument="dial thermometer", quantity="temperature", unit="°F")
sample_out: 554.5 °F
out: -12 °F
